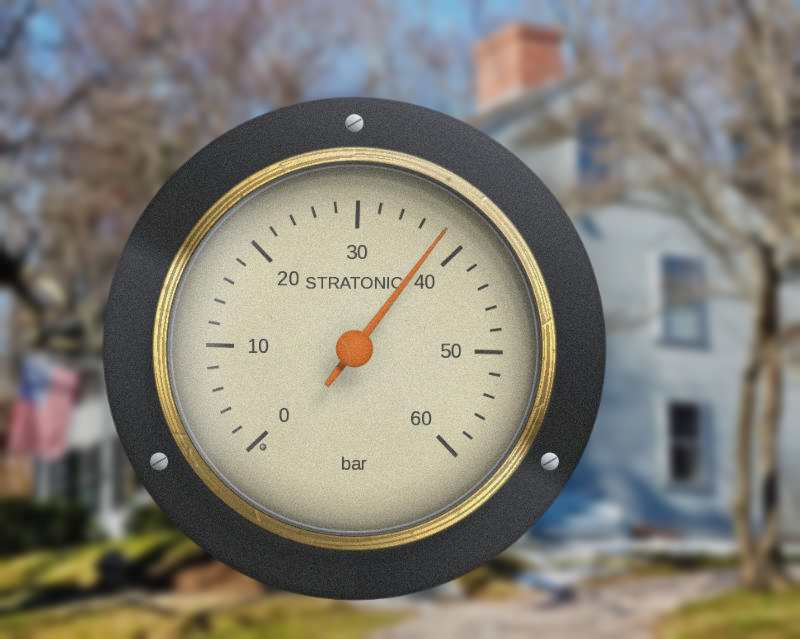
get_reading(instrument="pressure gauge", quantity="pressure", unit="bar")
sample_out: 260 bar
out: 38 bar
